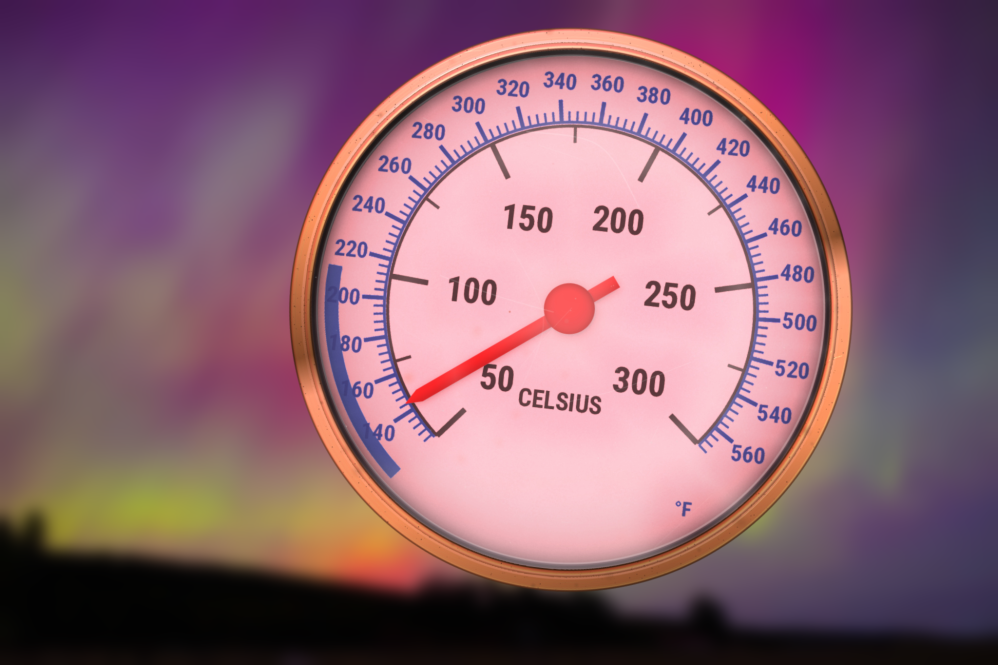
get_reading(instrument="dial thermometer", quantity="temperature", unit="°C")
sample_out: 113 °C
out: 62.5 °C
